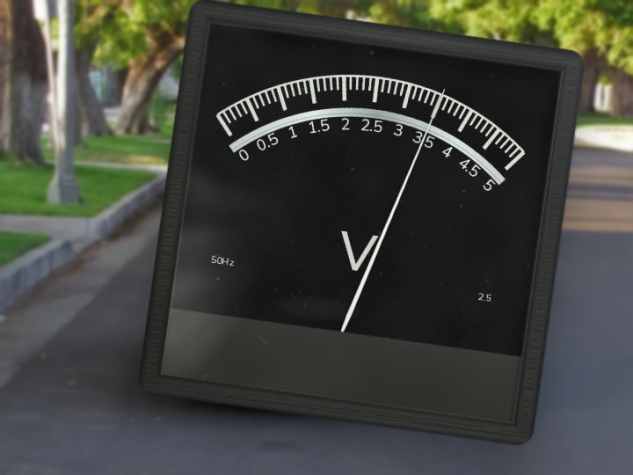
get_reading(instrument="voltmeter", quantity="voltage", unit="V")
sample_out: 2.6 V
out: 3.5 V
